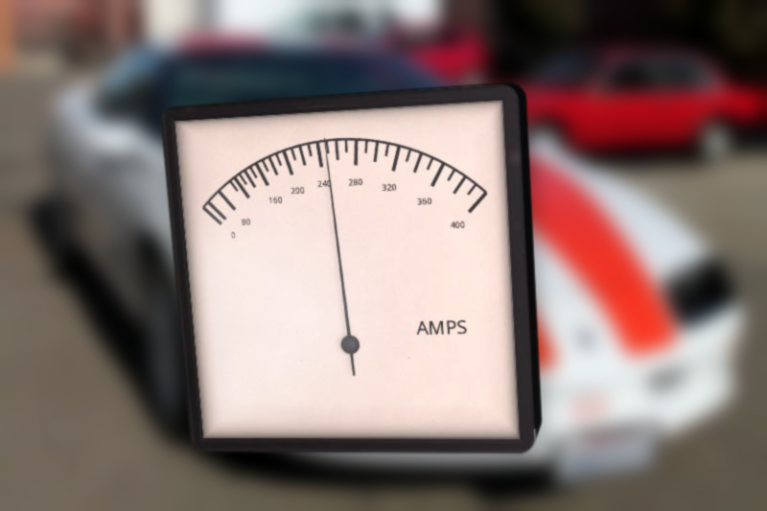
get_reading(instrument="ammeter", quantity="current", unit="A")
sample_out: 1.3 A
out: 250 A
